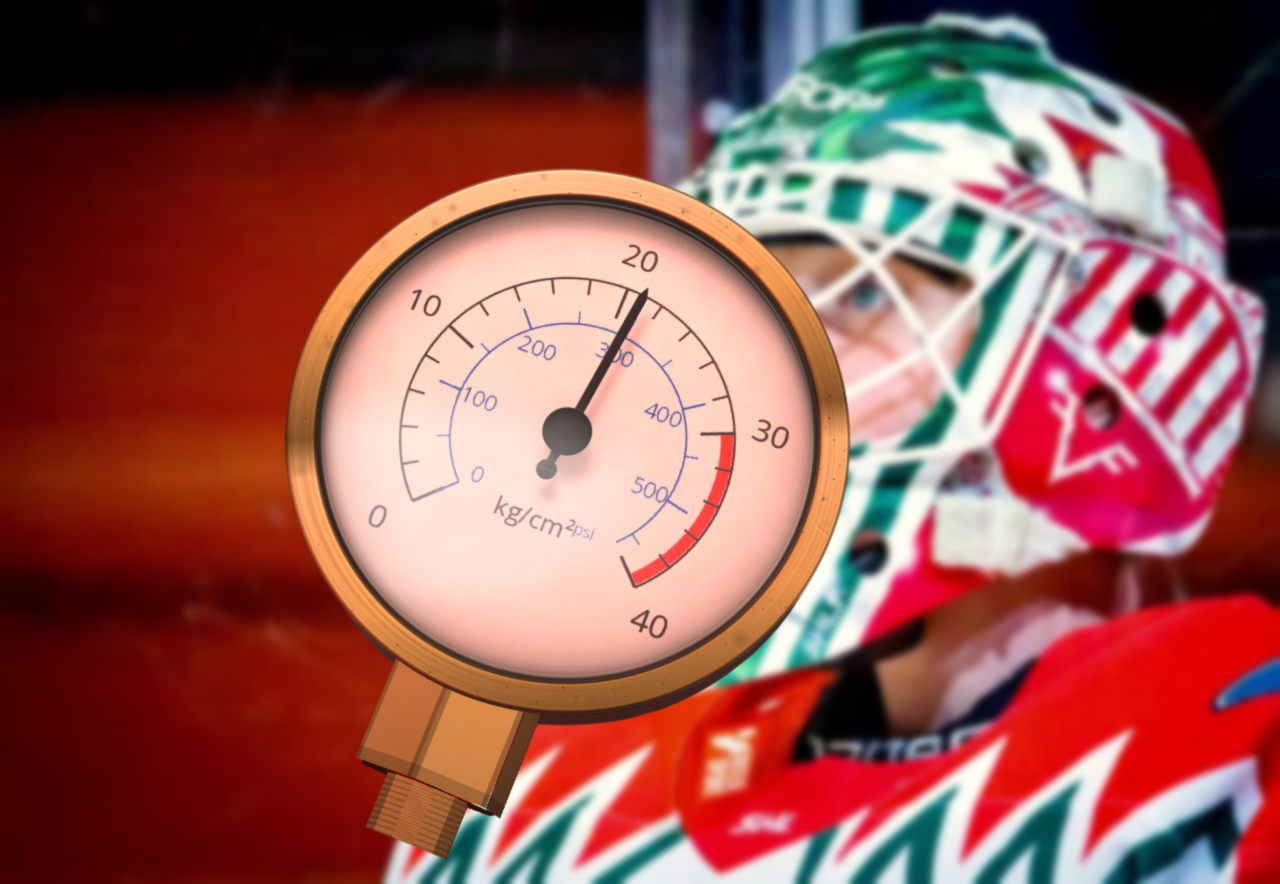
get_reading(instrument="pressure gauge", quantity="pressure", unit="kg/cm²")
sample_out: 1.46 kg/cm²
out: 21 kg/cm²
